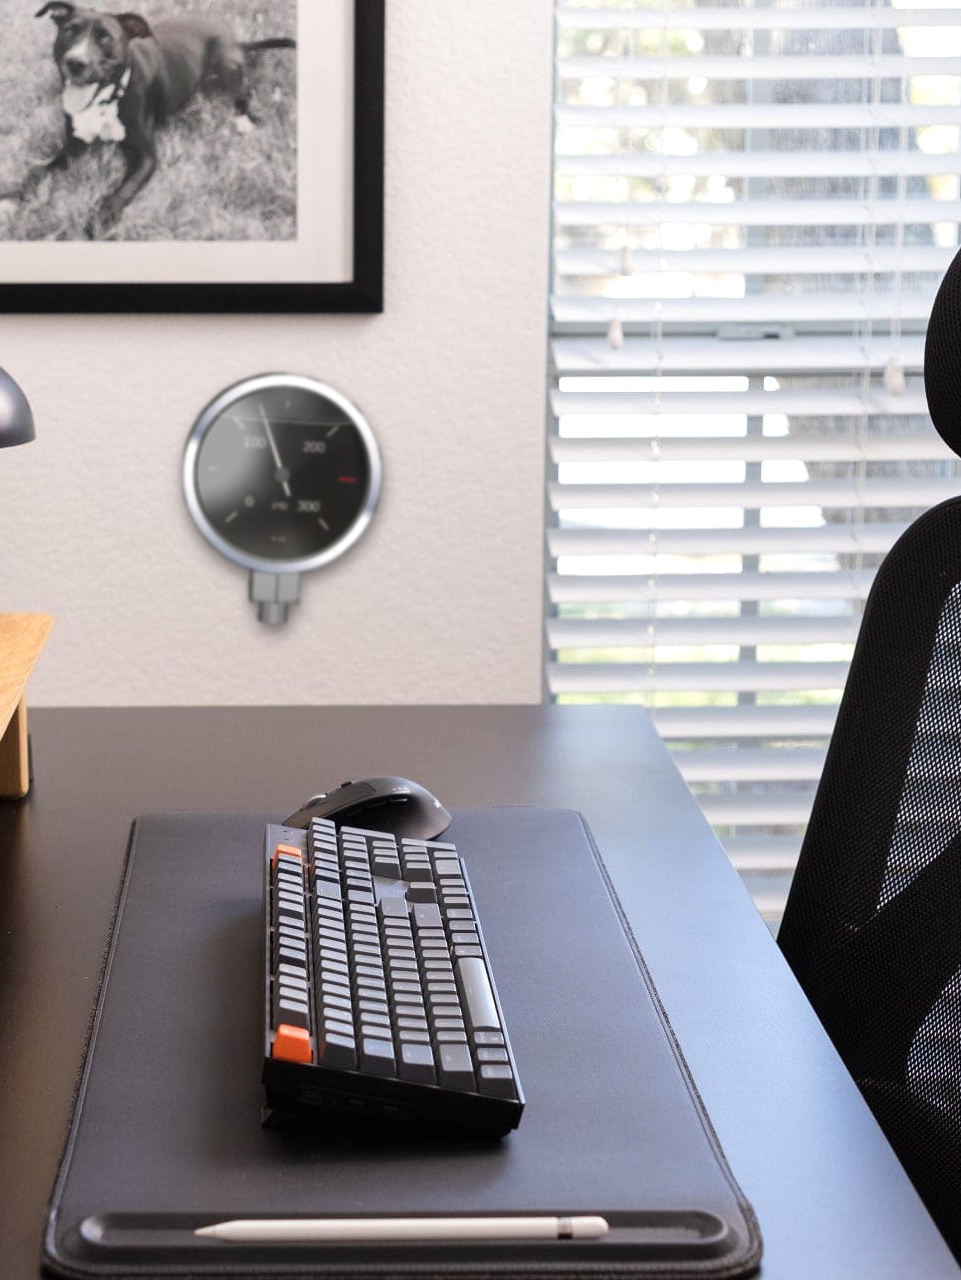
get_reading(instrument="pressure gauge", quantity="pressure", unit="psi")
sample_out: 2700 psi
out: 125 psi
